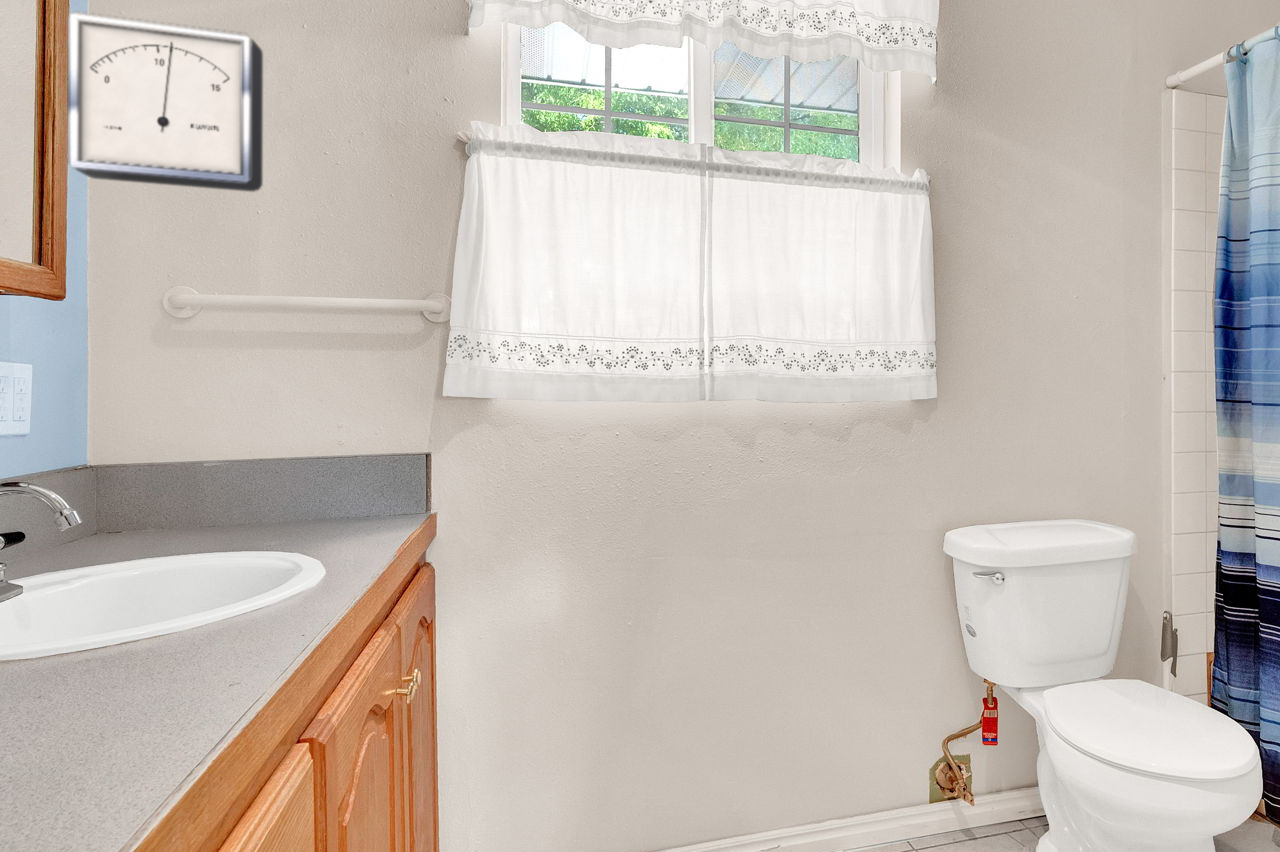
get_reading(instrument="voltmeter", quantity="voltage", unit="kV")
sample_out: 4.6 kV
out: 11 kV
